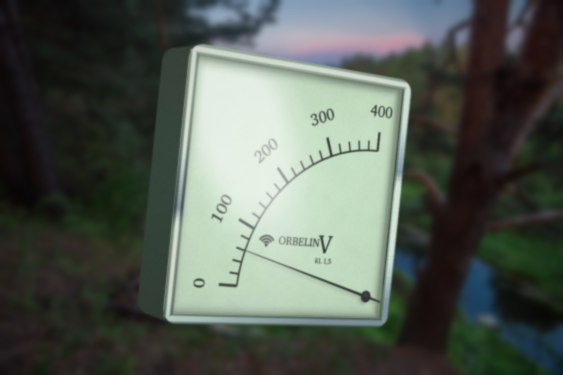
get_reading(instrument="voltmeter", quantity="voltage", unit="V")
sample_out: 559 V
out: 60 V
